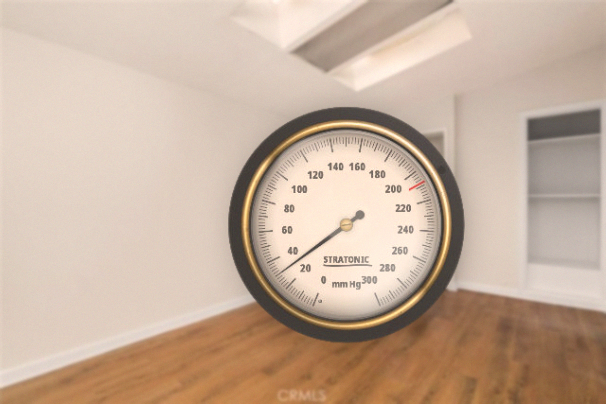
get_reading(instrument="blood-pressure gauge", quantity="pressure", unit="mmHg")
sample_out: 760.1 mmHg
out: 30 mmHg
